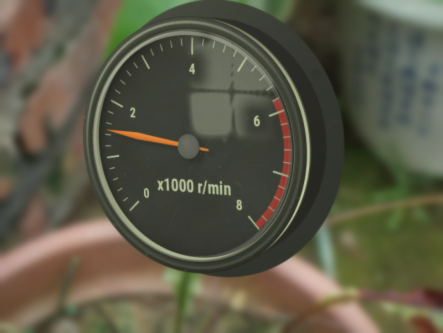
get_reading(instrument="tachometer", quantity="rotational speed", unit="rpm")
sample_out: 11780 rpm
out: 1500 rpm
